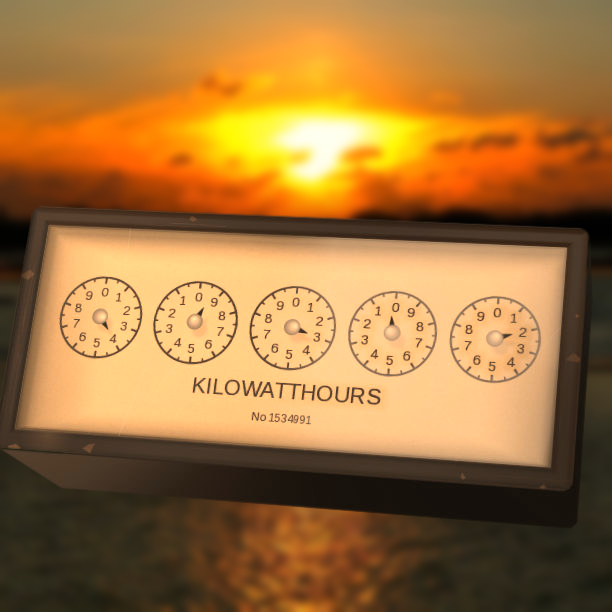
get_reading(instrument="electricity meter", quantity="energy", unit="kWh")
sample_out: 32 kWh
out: 39302 kWh
